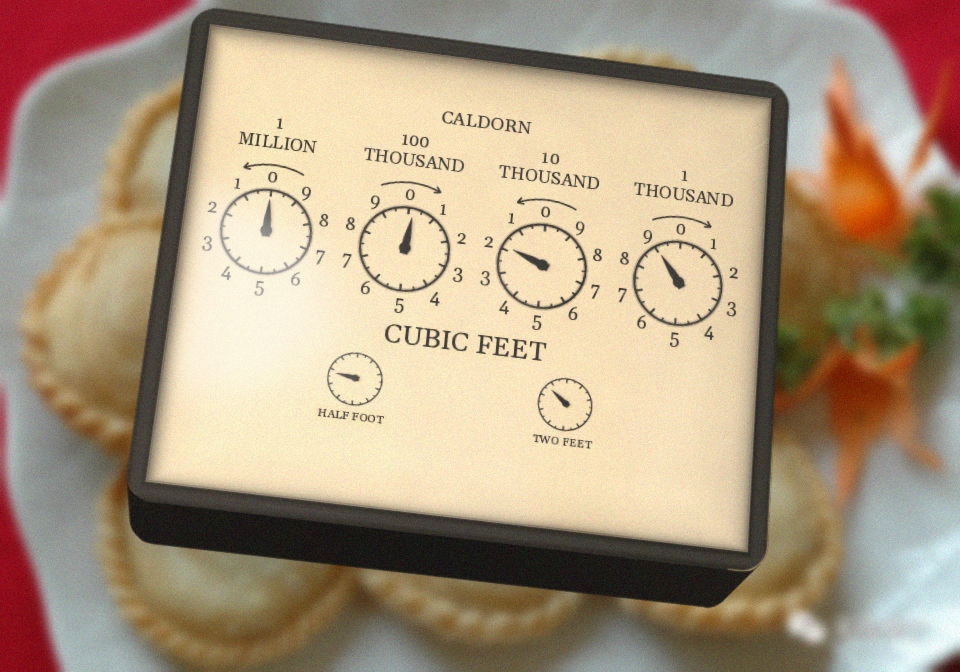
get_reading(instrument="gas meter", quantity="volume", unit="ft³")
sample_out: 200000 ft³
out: 1900 ft³
